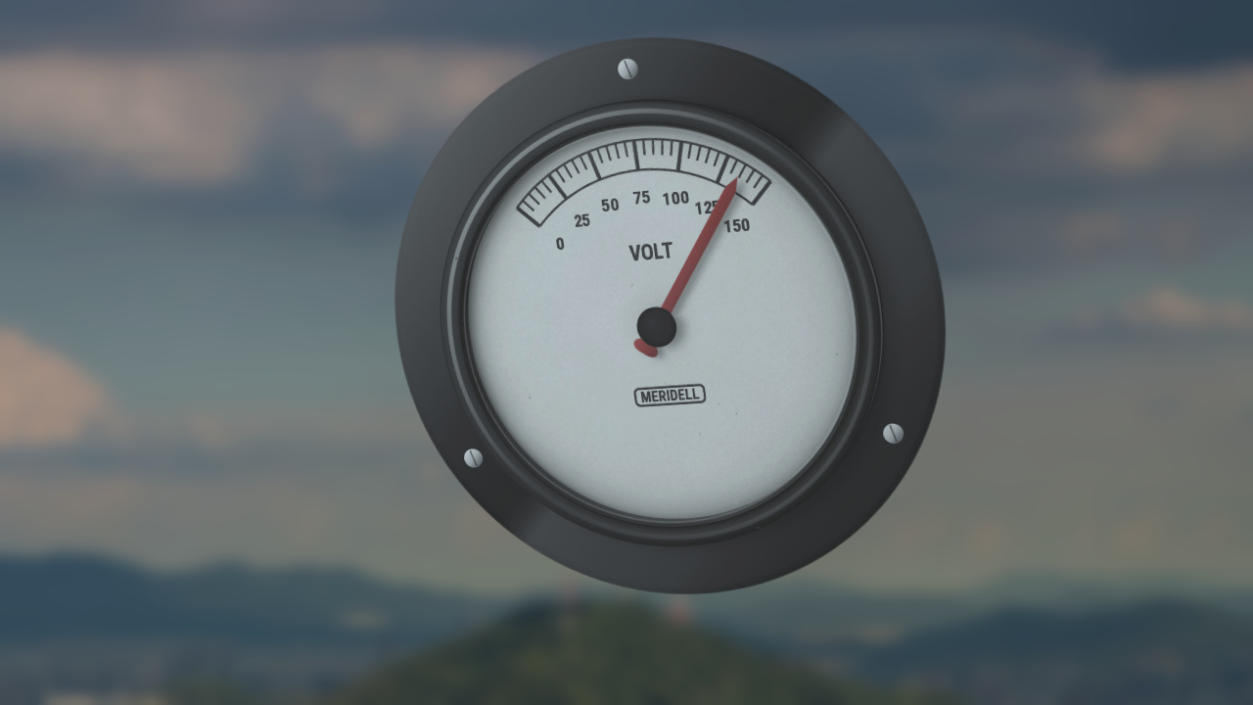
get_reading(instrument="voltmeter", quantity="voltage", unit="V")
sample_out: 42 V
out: 135 V
